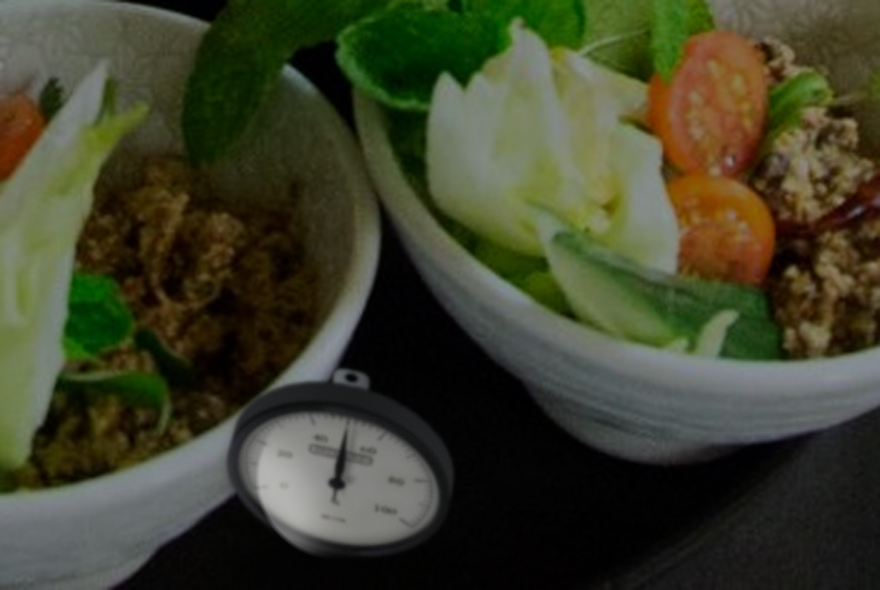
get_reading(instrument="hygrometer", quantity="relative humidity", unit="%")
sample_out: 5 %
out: 50 %
